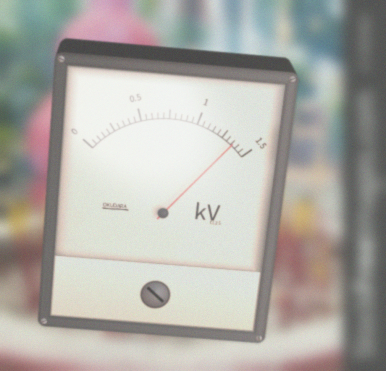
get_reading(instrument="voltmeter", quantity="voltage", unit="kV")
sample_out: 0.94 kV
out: 1.35 kV
